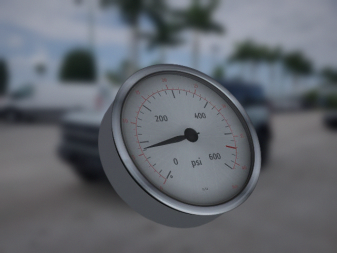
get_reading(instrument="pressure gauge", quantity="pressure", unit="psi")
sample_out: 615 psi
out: 80 psi
